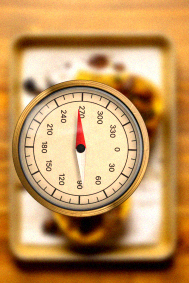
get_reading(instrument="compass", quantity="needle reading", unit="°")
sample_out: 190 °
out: 265 °
